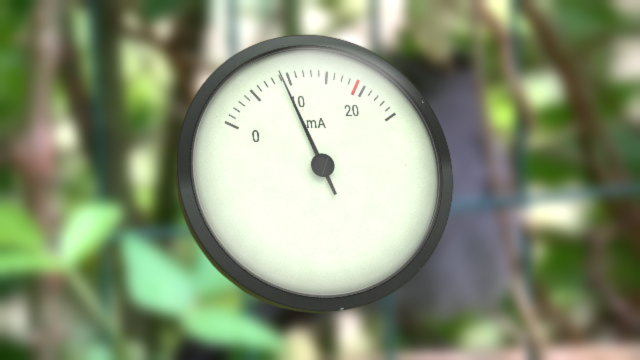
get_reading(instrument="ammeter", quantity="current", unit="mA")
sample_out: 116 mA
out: 9 mA
